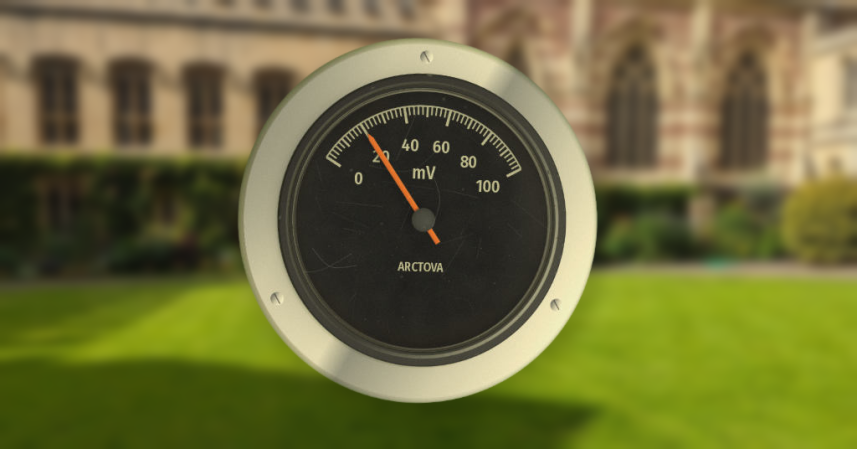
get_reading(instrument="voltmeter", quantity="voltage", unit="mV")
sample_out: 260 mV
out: 20 mV
